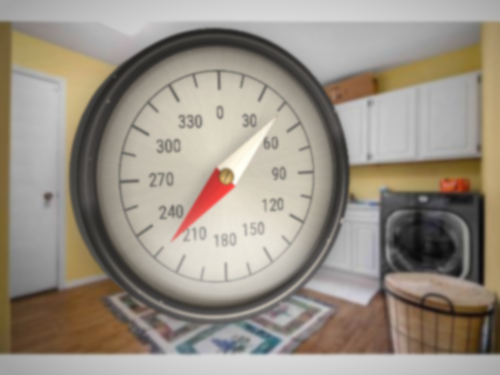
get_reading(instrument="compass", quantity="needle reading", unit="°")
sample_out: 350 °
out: 225 °
